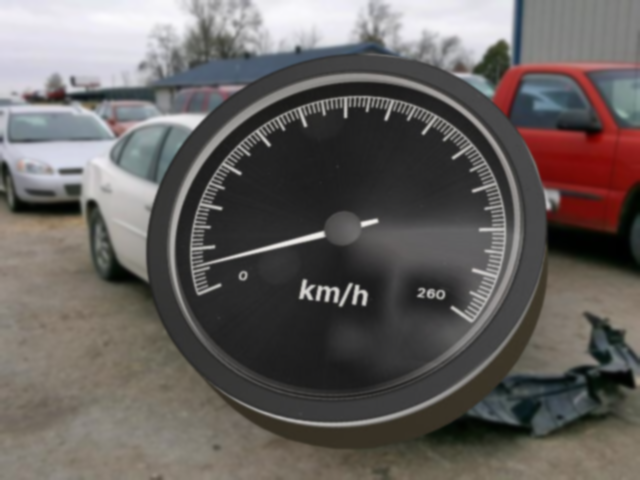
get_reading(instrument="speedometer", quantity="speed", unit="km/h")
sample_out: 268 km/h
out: 10 km/h
